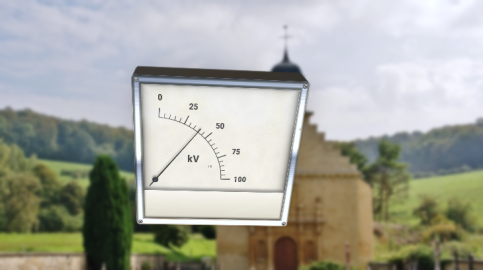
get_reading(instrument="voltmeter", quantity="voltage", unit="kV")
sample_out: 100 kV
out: 40 kV
